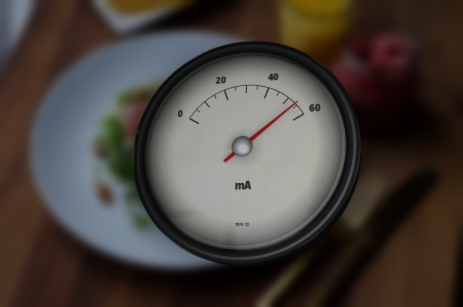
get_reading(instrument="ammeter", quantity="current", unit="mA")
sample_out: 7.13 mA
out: 55 mA
